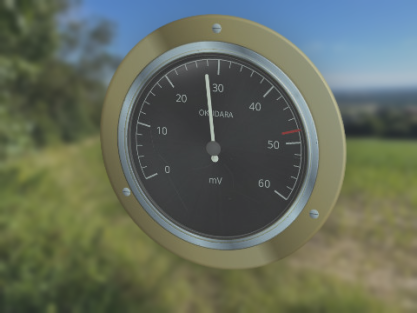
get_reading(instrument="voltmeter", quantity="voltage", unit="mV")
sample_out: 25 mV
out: 28 mV
